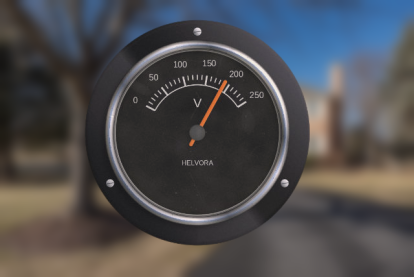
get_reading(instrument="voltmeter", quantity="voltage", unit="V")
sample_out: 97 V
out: 190 V
